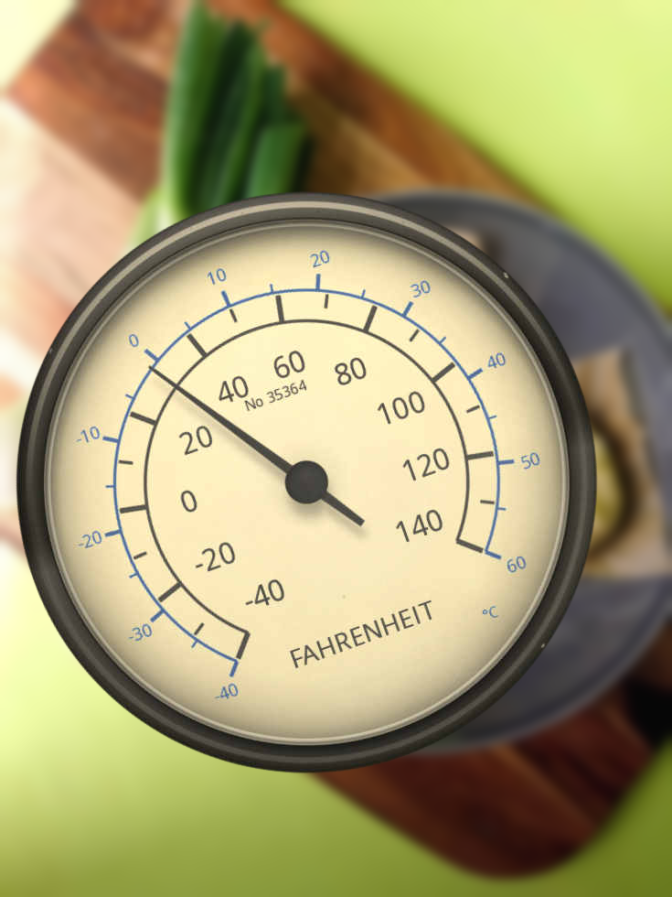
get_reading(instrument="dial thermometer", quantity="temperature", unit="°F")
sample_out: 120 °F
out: 30 °F
